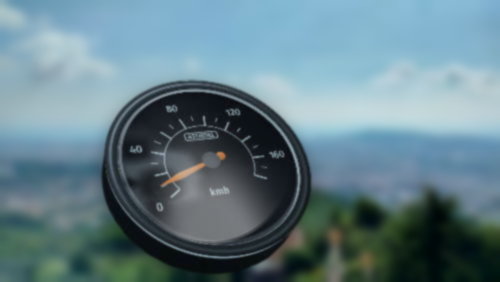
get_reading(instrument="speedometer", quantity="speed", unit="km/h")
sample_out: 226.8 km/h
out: 10 km/h
